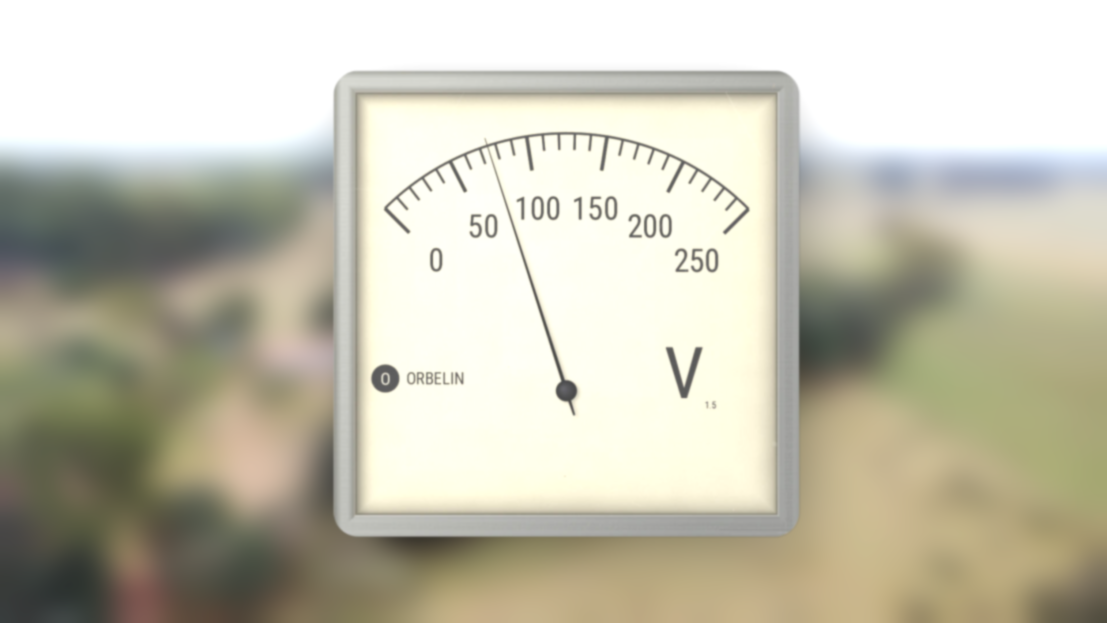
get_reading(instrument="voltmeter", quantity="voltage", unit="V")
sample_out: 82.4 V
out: 75 V
